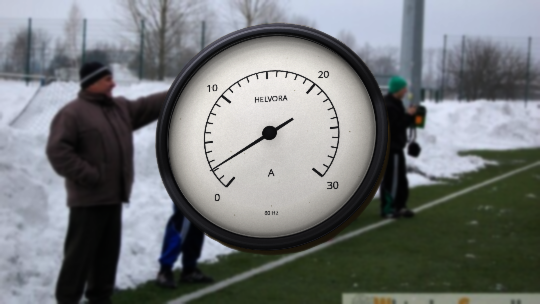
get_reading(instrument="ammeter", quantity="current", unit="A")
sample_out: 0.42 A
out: 2 A
